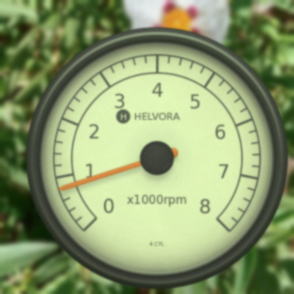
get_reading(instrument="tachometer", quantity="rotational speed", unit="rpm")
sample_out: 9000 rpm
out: 800 rpm
